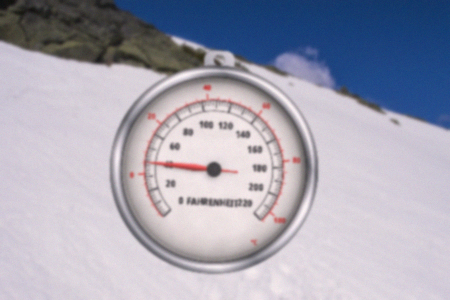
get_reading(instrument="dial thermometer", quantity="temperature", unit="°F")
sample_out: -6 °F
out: 40 °F
